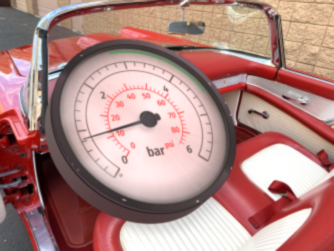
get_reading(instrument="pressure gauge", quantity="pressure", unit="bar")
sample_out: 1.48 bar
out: 0.8 bar
